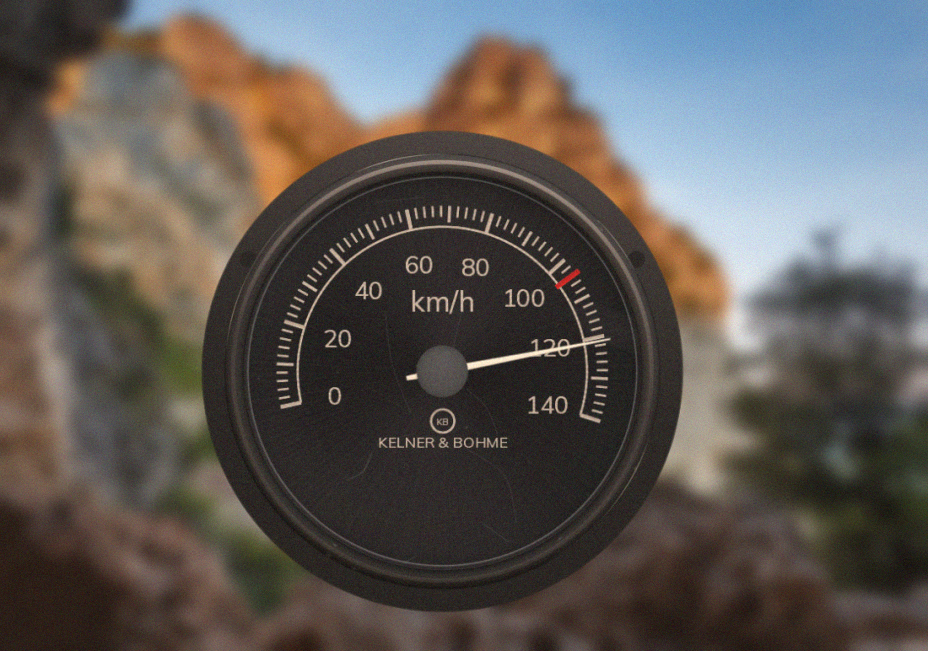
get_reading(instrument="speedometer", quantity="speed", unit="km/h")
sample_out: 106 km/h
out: 121 km/h
